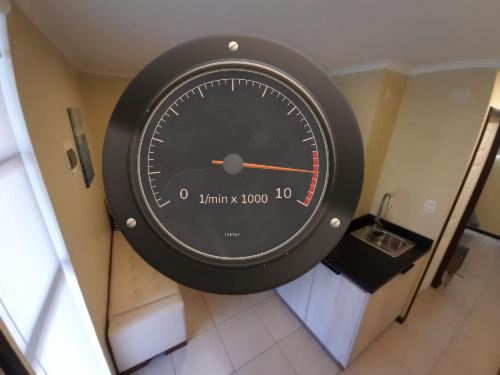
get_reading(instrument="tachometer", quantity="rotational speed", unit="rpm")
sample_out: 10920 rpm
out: 9000 rpm
